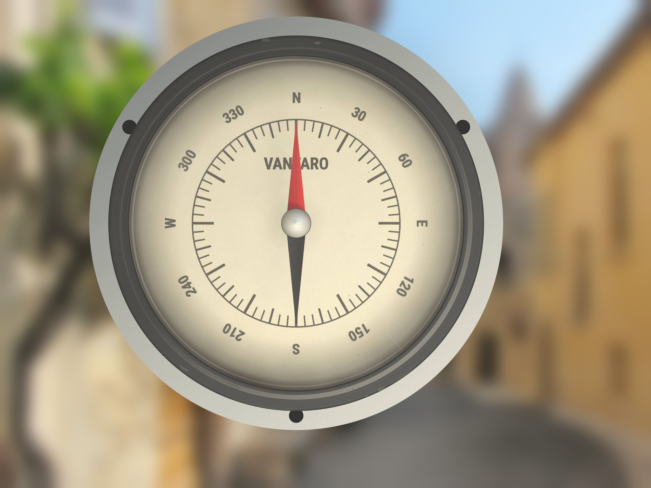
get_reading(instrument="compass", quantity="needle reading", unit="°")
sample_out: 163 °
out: 0 °
